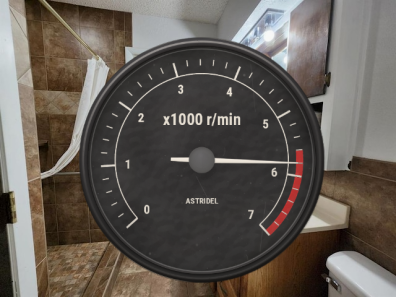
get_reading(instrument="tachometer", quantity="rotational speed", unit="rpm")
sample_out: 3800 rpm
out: 5800 rpm
